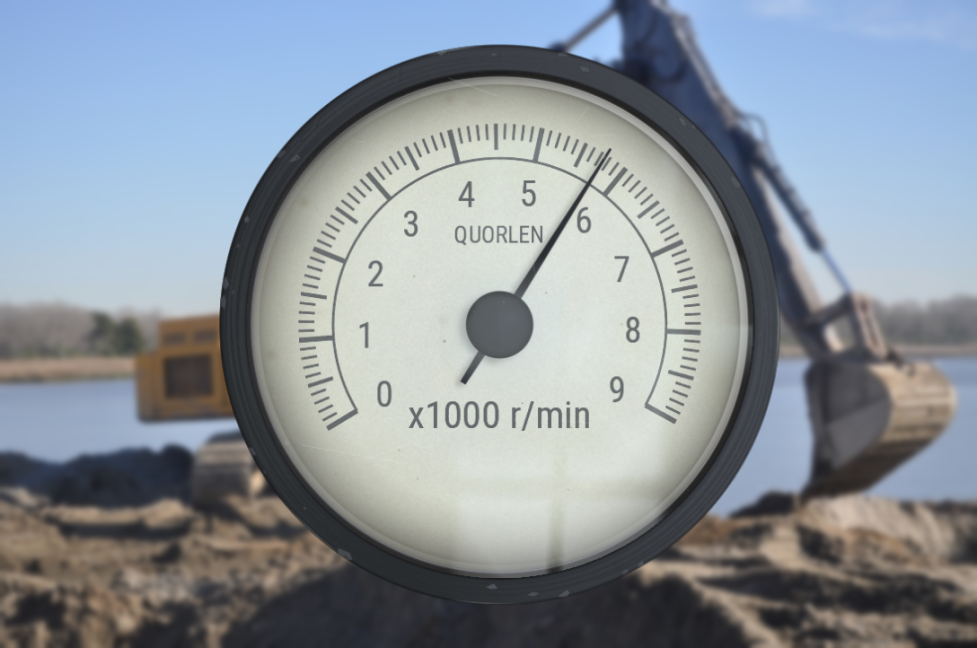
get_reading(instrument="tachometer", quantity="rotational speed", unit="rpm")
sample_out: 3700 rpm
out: 5750 rpm
